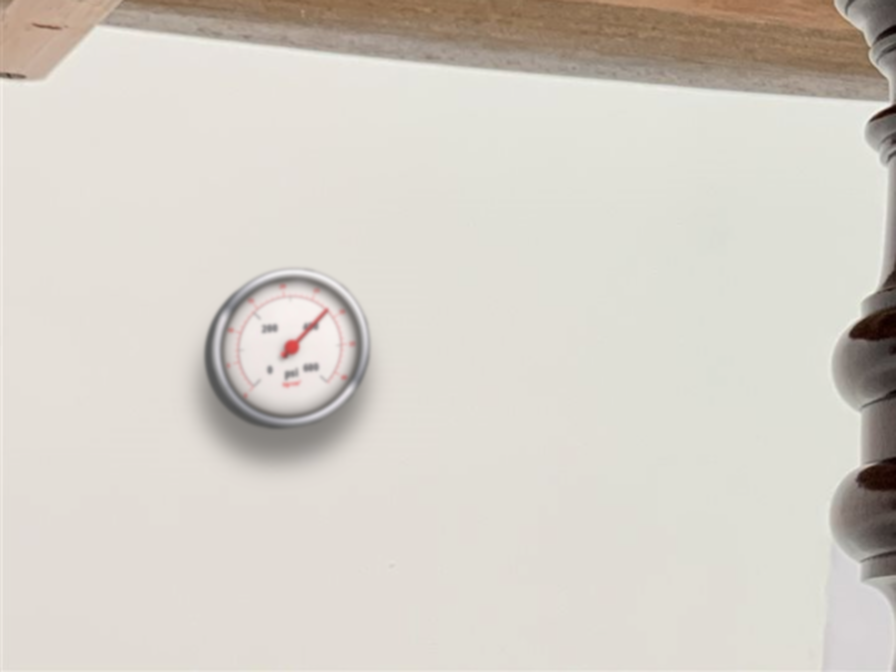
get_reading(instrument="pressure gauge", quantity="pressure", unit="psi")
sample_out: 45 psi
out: 400 psi
